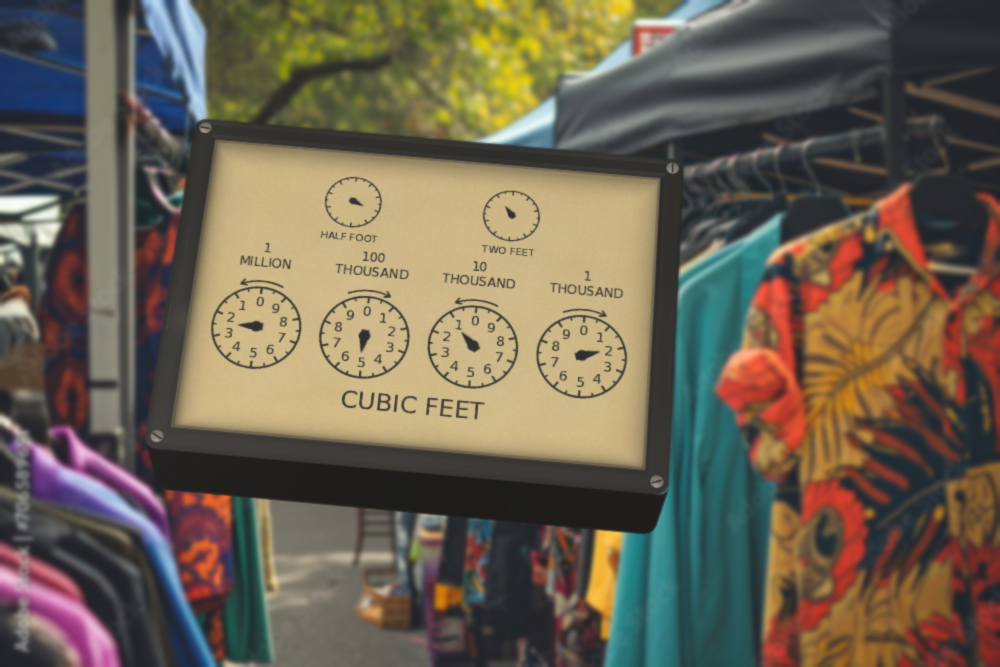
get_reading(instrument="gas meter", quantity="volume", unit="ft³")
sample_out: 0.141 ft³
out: 251200 ft³
